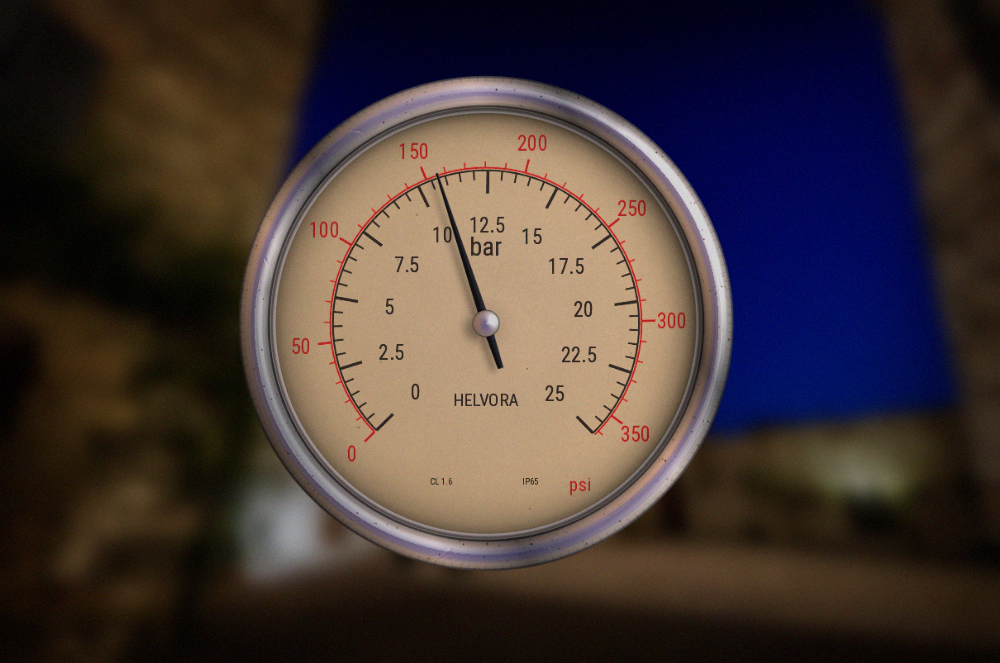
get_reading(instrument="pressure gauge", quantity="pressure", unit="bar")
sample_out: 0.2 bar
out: 10.75 bar
